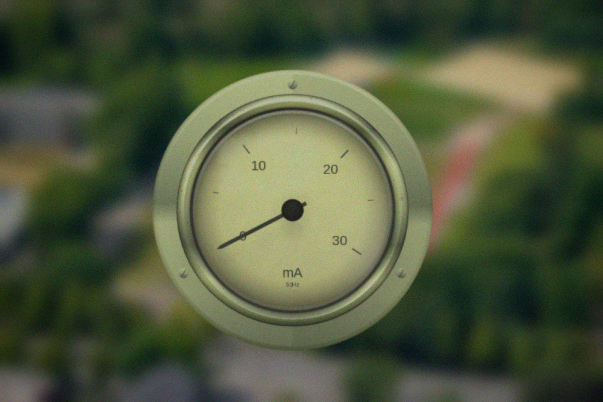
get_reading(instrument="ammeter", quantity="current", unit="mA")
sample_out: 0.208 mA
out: 0 mA
